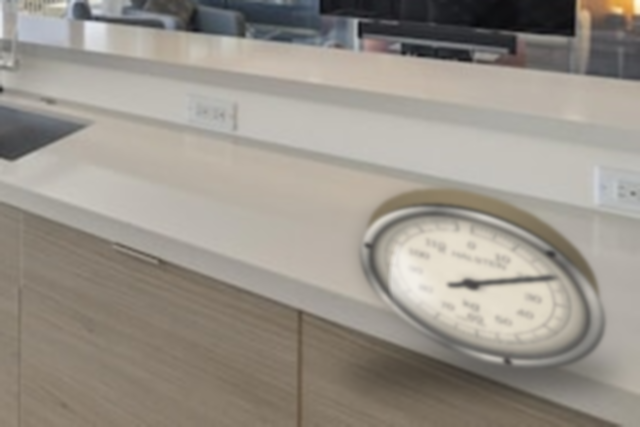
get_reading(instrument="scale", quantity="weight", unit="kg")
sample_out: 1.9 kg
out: 20 kg
